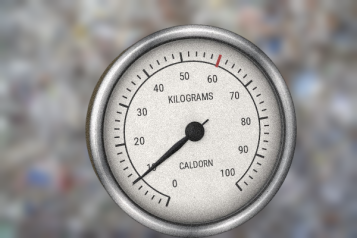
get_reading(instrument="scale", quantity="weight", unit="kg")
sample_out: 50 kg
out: 10 kg
